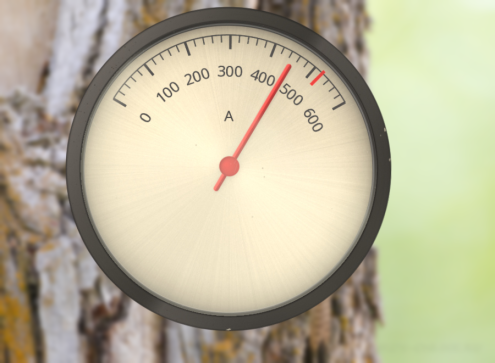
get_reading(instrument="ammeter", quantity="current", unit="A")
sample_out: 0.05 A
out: 450 A
